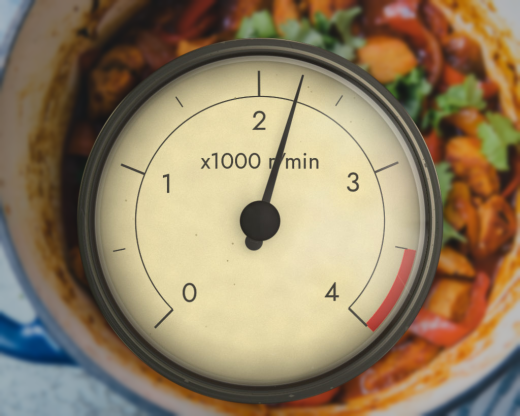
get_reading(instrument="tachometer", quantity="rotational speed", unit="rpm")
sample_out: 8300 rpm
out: 2250 rpm
